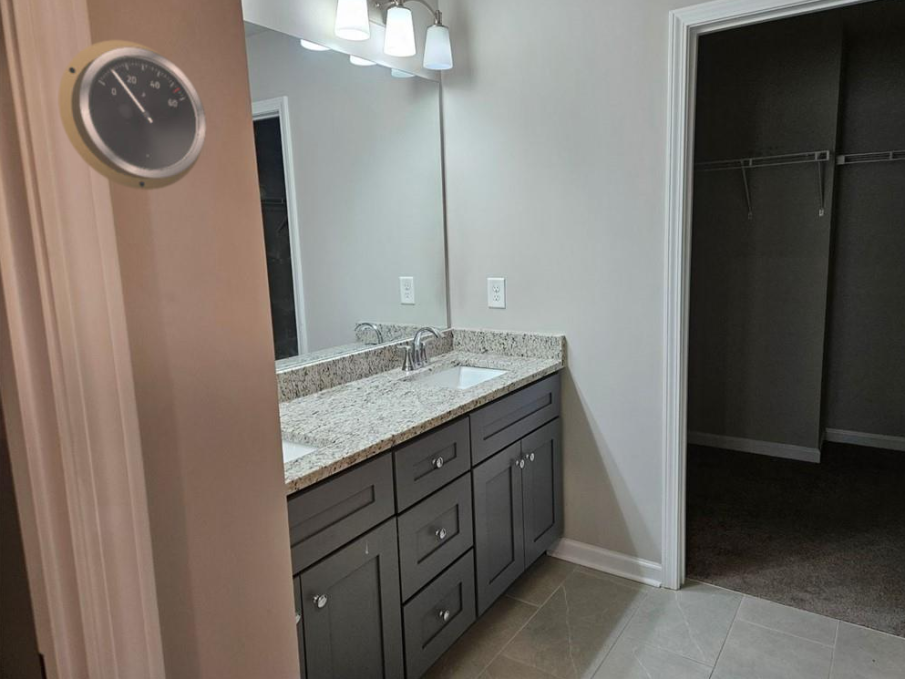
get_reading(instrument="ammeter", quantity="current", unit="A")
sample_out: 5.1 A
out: 10 A
